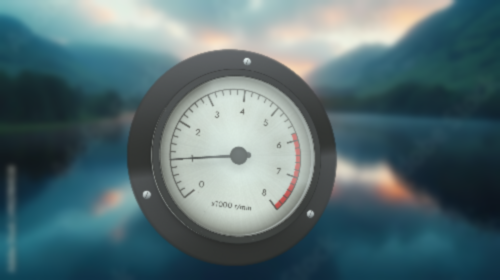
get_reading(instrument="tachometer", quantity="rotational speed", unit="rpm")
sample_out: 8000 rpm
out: 1000 rpm
